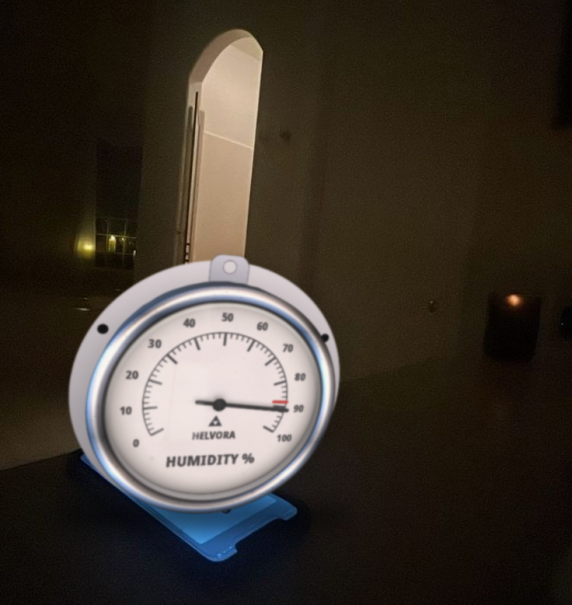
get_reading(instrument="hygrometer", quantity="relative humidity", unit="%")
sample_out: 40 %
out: 90 %
